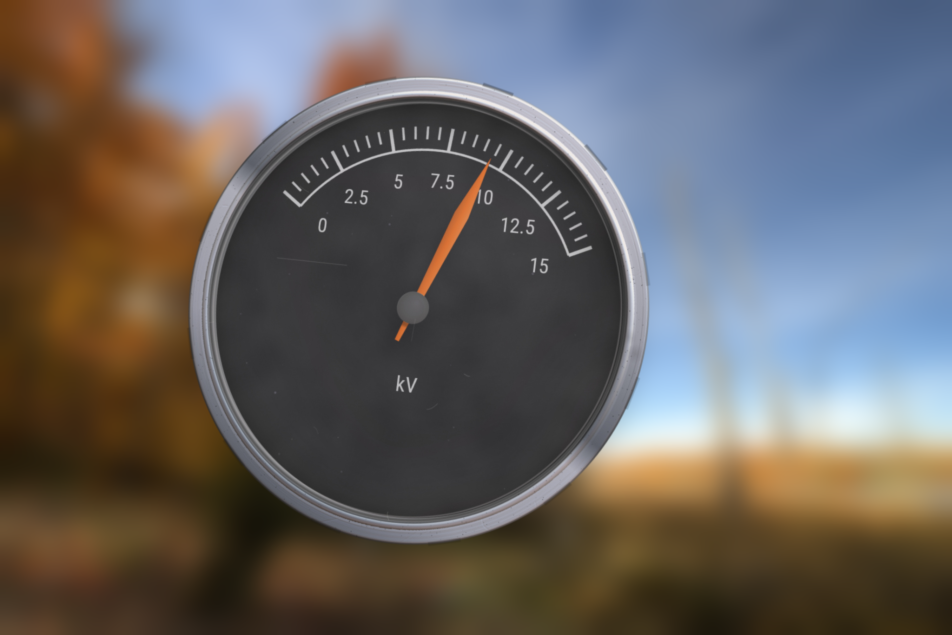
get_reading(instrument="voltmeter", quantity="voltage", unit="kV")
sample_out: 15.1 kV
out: 9.5 kV
